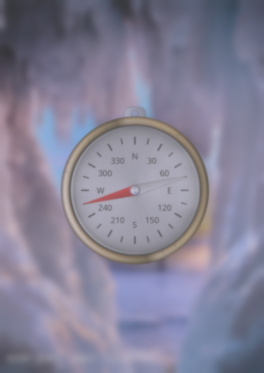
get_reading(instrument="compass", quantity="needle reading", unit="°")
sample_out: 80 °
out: 255 °
